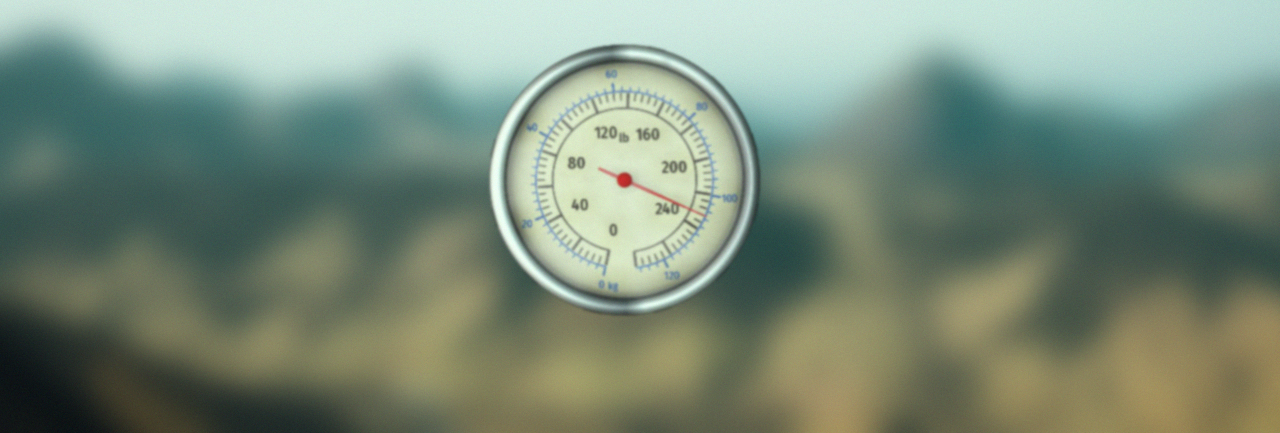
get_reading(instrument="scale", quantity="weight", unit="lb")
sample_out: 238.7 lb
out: 232 lb
